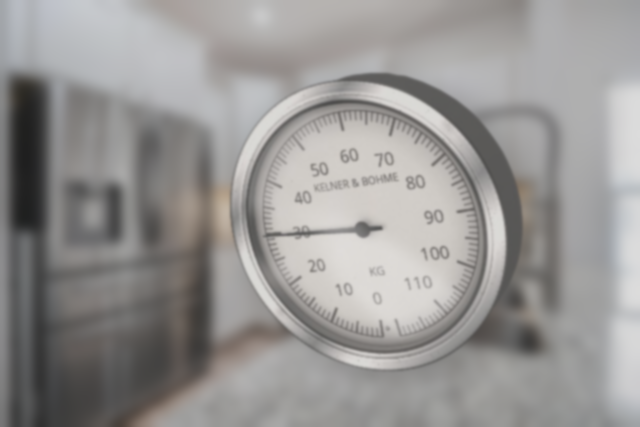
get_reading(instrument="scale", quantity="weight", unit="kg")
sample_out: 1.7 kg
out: 30 kg
